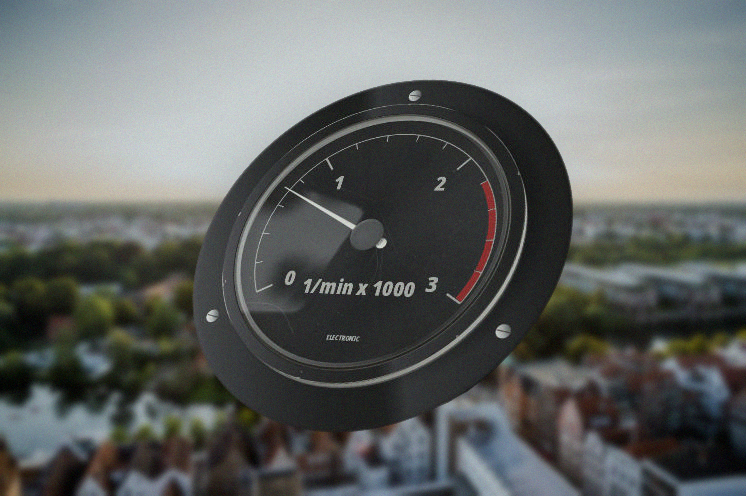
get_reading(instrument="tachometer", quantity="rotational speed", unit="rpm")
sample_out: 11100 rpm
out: 700 rpm
